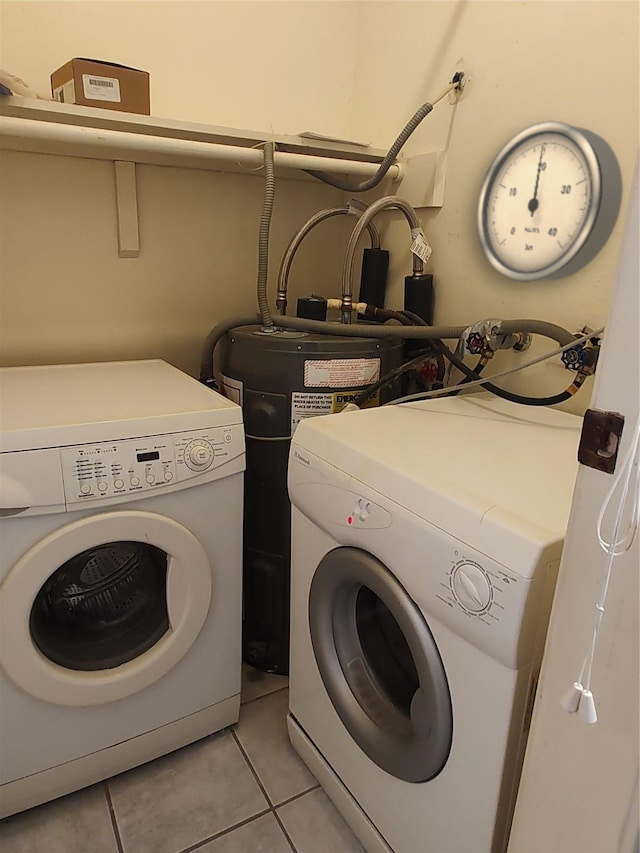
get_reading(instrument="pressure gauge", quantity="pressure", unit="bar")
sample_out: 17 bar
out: 20 bar
